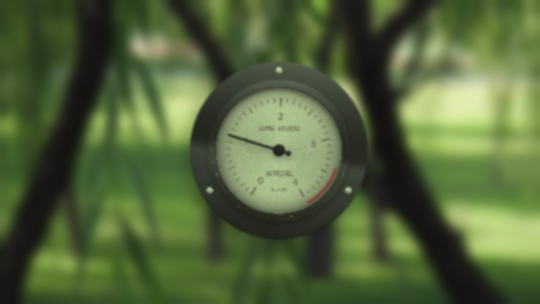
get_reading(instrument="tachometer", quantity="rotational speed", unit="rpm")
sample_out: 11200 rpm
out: 1000 rpm
